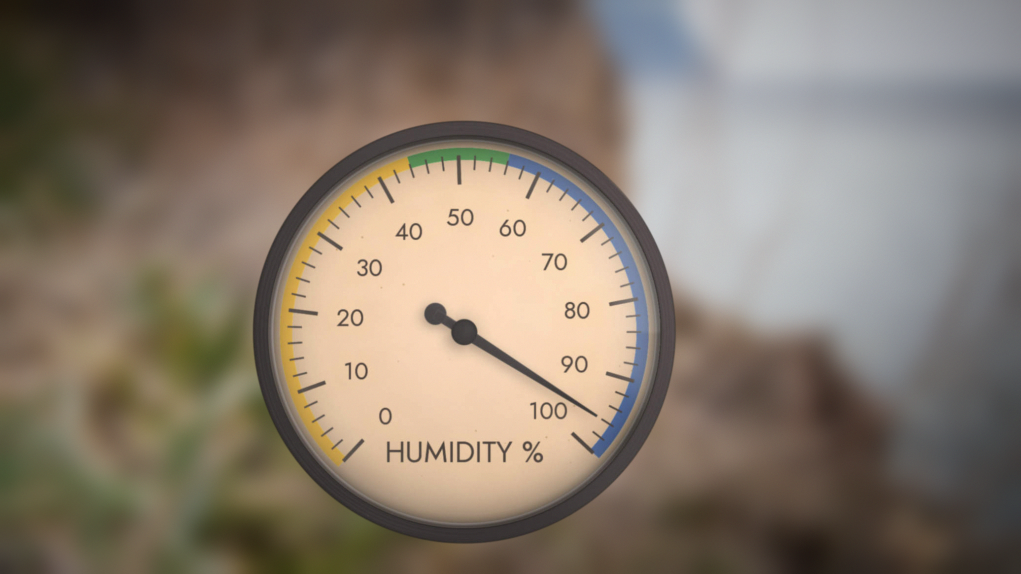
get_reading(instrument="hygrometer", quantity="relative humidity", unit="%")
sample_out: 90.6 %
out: 96 %
